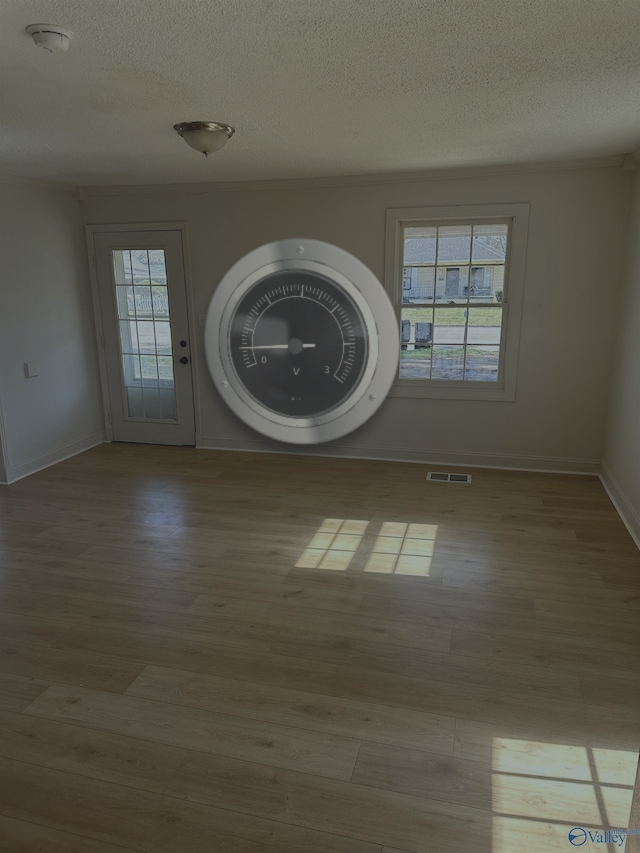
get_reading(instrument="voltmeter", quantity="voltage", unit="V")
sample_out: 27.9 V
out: 0.25 V
